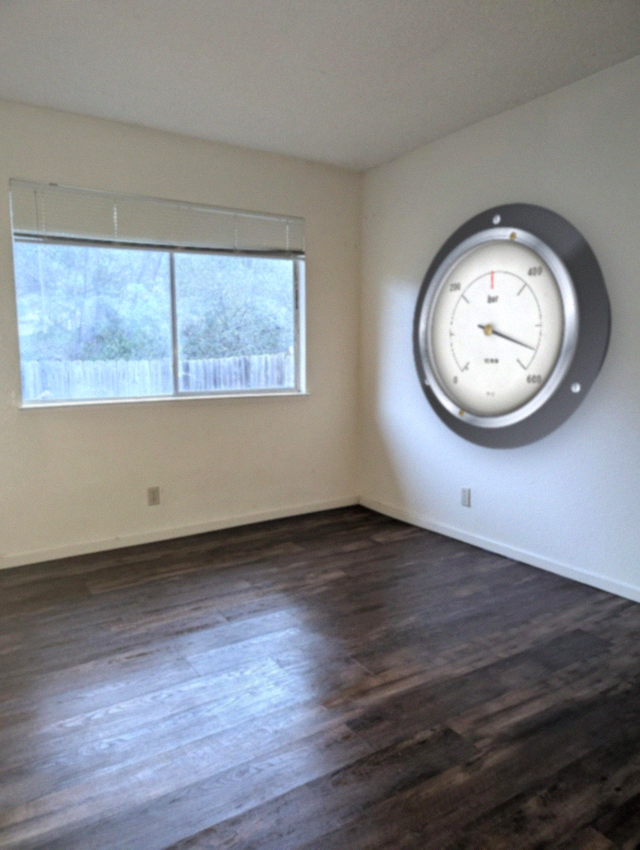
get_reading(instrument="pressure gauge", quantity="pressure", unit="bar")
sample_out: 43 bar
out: 550 bar
